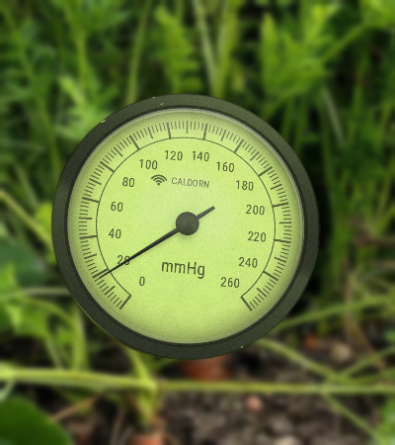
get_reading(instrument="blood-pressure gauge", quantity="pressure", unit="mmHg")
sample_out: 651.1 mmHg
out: 18 mmHg
